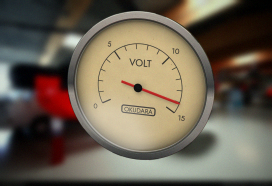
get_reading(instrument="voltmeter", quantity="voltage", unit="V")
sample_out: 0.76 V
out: 14 V
